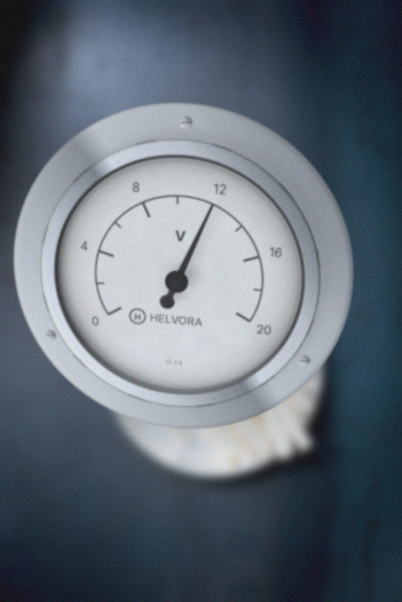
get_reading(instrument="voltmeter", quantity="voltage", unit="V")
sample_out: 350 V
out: 12 V
